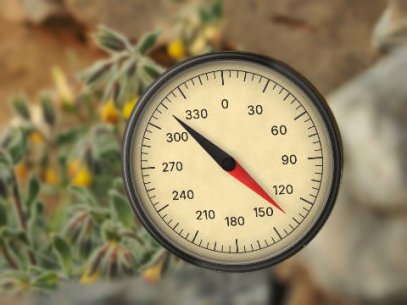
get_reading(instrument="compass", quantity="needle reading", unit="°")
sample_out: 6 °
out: 135 °
